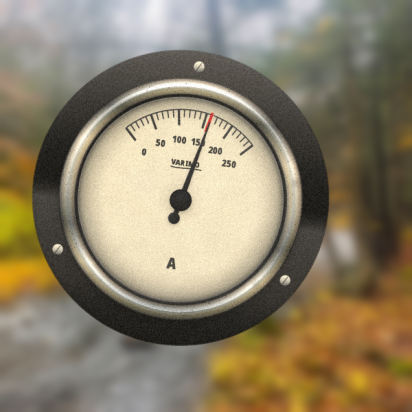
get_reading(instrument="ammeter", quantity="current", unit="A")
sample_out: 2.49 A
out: 160 A
